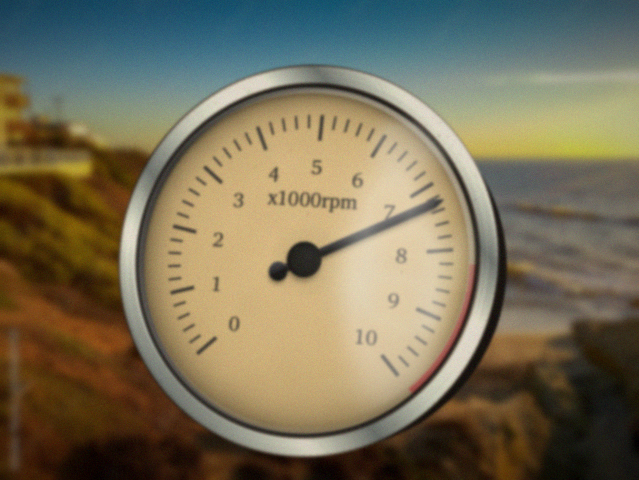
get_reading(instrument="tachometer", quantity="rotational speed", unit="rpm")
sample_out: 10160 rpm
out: 7300 rpm
